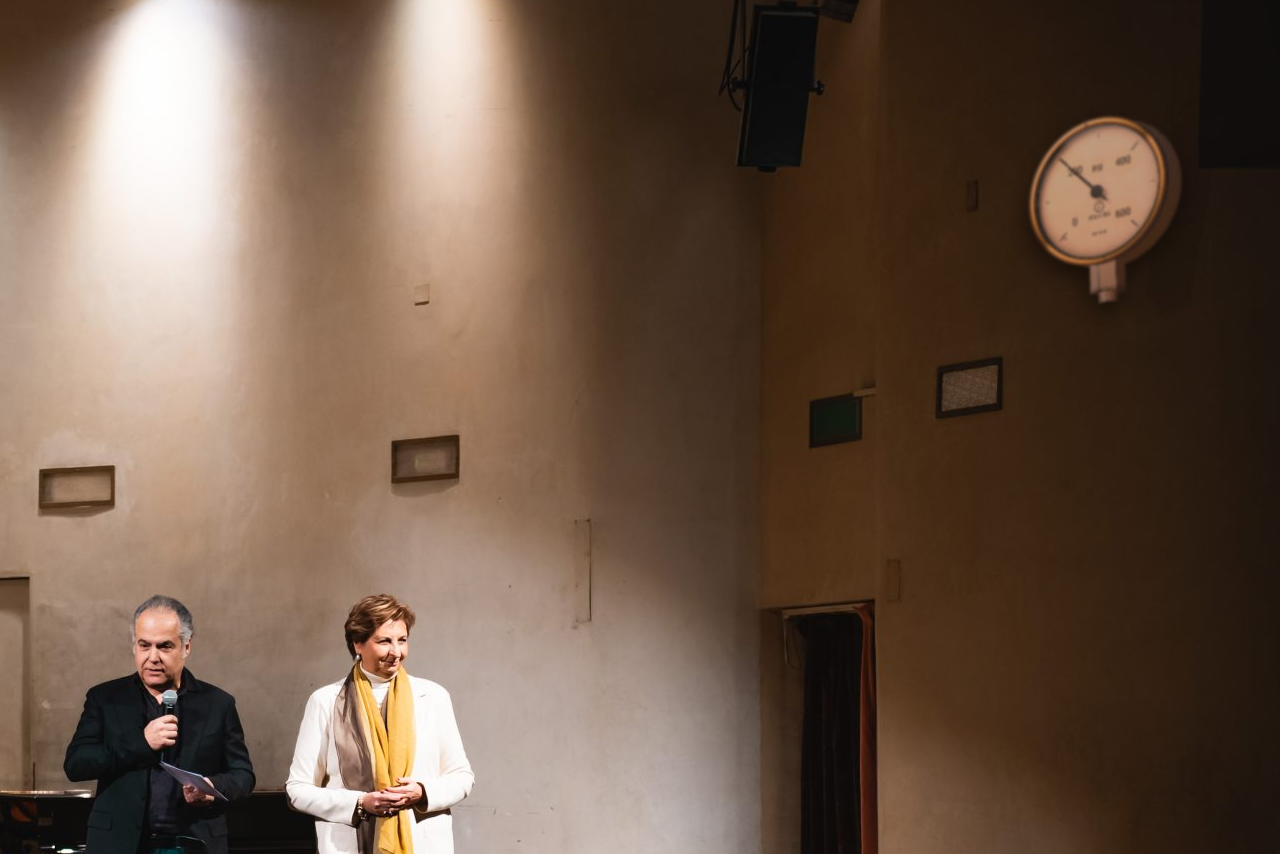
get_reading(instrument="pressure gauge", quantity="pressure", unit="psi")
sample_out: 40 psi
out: 200 psi
